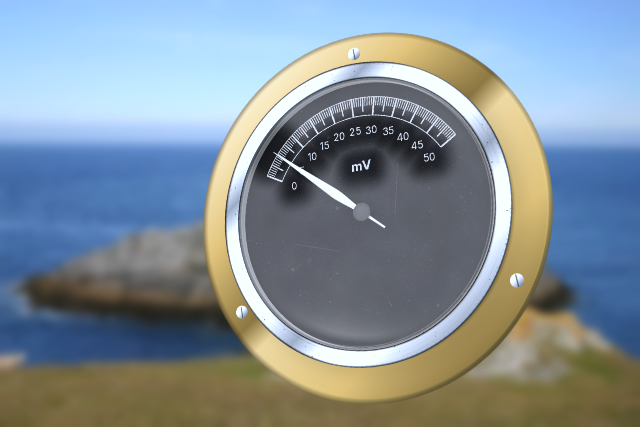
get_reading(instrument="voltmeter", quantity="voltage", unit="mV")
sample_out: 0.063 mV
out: 5 mV
